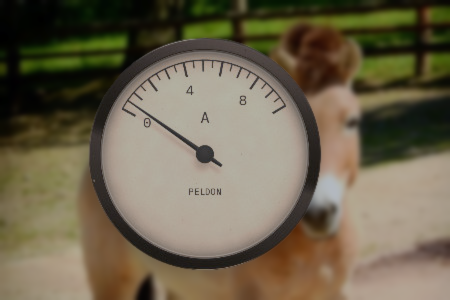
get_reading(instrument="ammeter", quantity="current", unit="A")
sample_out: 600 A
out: 0.5 A
